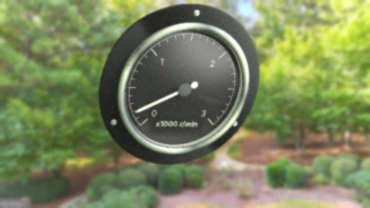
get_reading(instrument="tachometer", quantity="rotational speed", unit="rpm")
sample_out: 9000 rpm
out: 200 rpm
